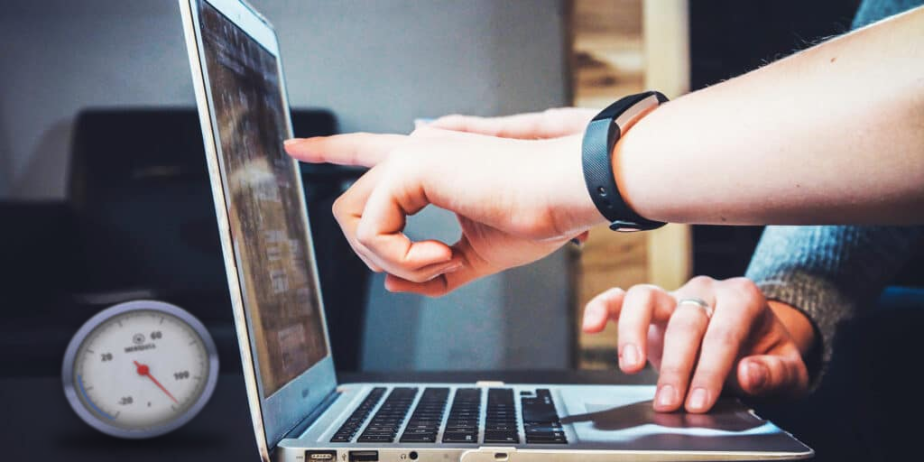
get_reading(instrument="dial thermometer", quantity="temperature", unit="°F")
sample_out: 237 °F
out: 116 °F
